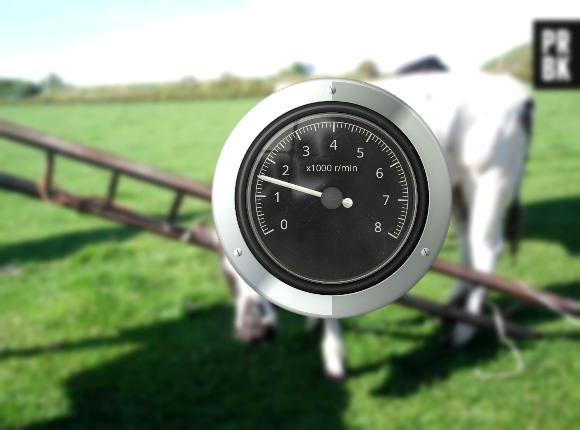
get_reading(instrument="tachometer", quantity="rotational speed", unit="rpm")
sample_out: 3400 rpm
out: 1500 rpm
